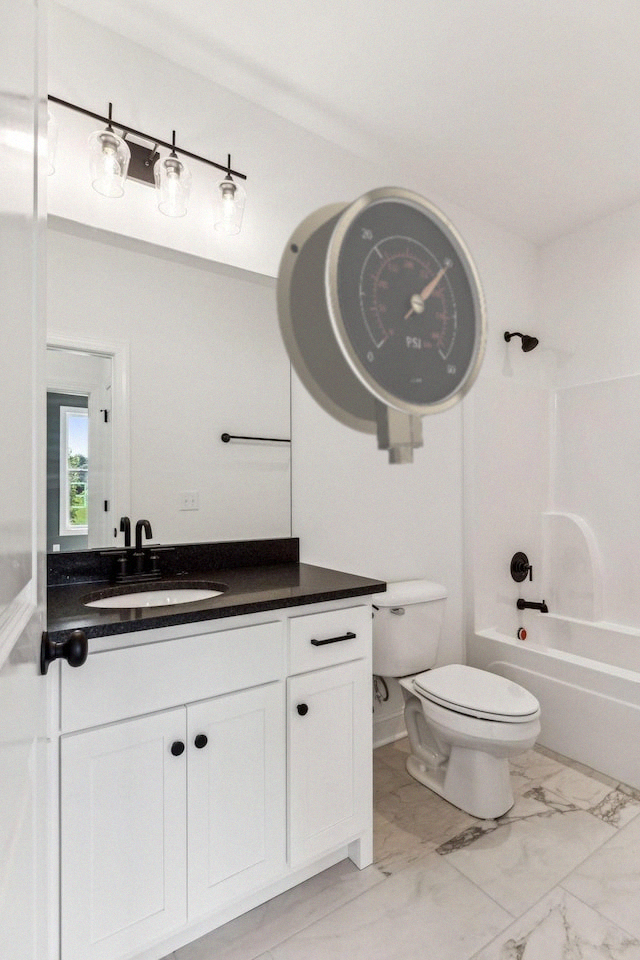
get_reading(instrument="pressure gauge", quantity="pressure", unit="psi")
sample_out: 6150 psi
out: 40 psi
